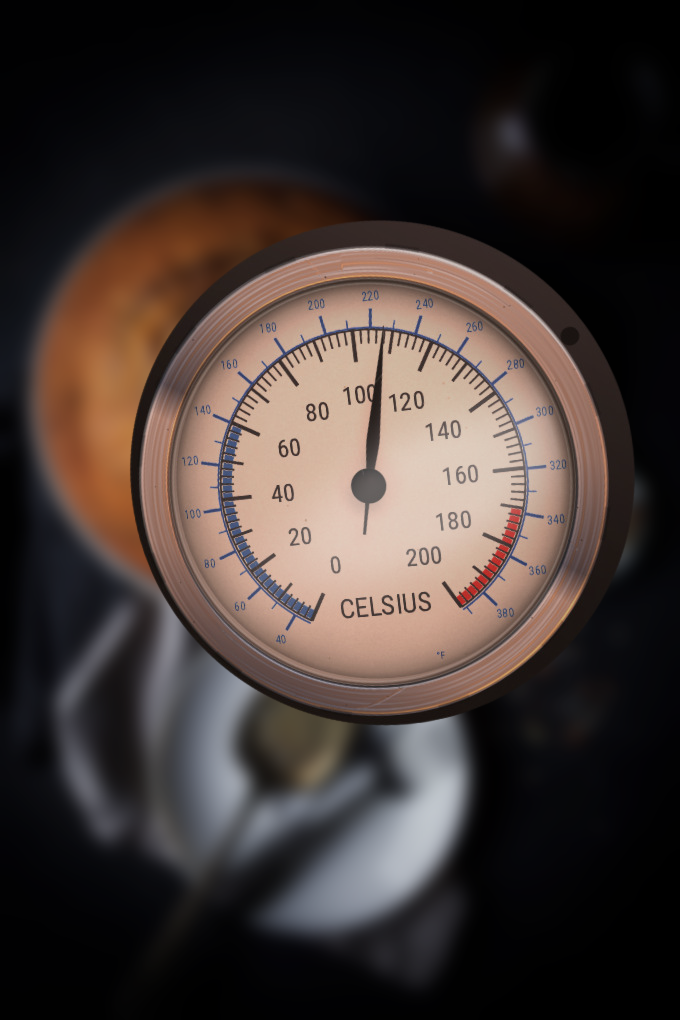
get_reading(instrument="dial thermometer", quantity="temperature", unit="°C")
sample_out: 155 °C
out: 108 °C
